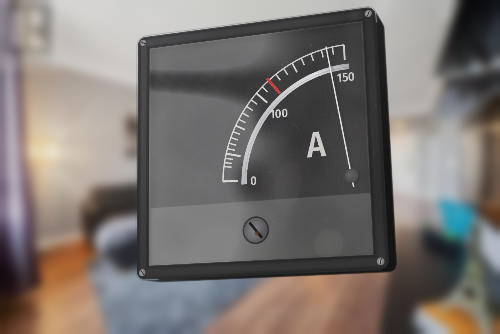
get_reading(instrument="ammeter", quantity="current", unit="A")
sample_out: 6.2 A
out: 142.5 A
